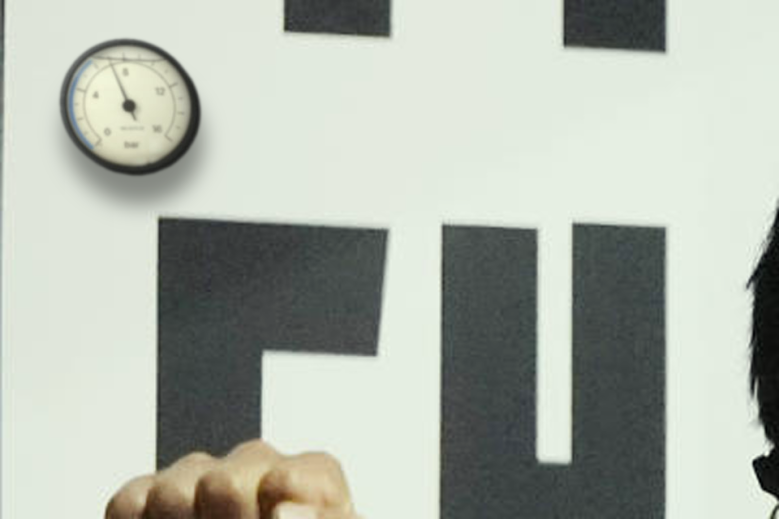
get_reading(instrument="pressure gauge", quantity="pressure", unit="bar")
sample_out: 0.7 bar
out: 7 bar
